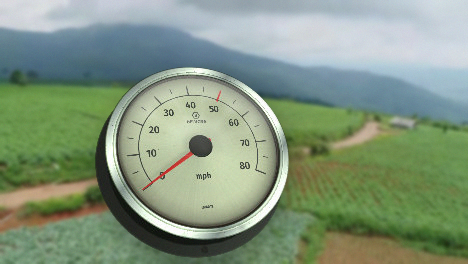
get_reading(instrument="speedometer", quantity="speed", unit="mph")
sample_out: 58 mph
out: 0 mph
